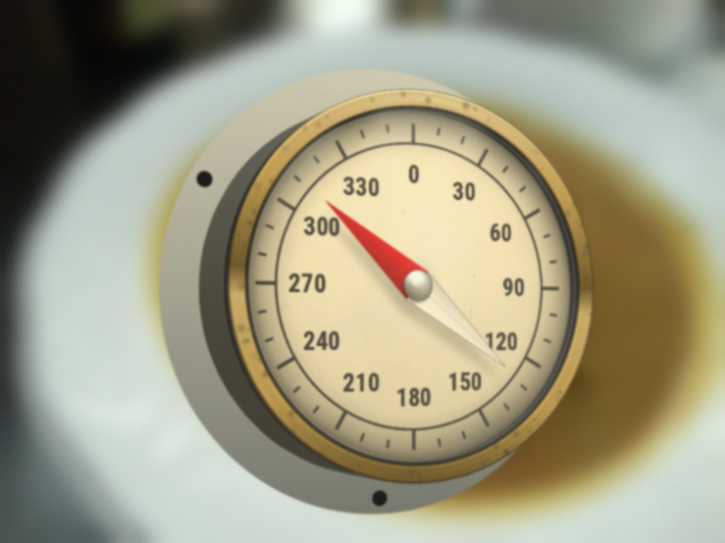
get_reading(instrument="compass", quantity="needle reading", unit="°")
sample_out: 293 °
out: 310 °
